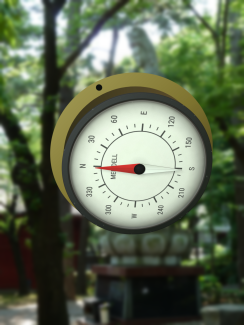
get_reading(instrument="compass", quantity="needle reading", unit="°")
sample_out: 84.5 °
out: 0 °
